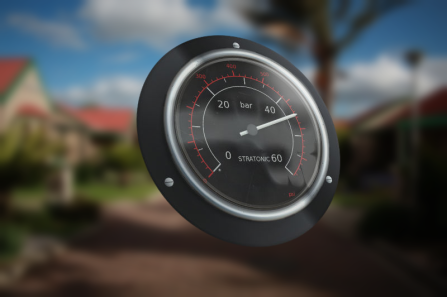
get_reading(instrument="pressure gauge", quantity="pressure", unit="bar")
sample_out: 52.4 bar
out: 45 bar
